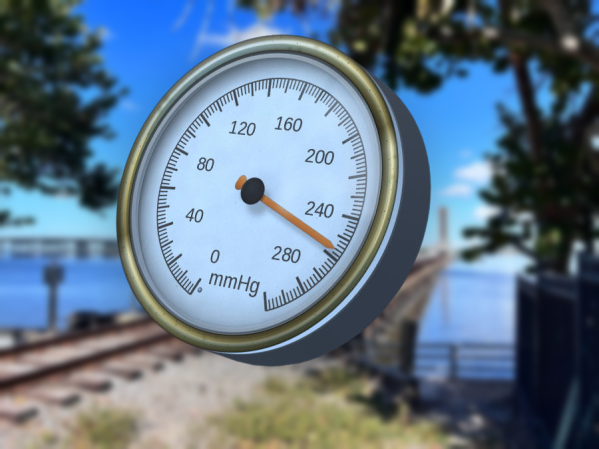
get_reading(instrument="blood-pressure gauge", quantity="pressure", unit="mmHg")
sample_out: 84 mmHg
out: 256 mmHg
